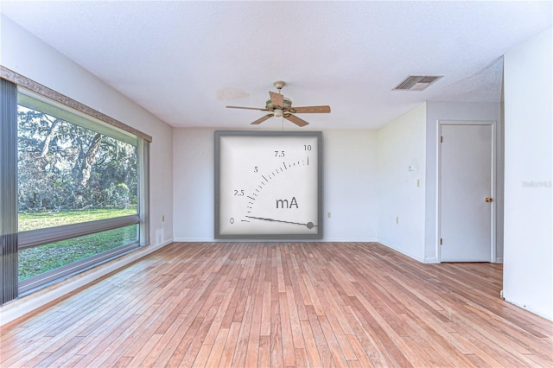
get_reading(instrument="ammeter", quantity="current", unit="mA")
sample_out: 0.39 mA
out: 0.5 mA
